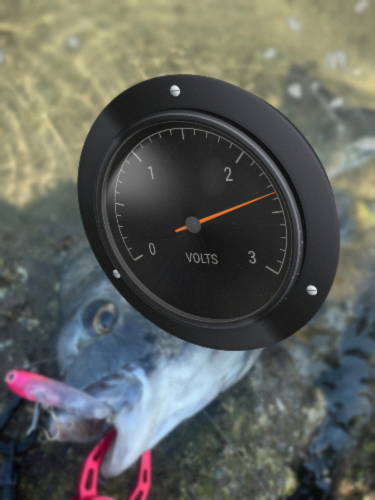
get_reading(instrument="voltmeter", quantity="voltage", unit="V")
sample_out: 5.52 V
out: 2.35 V
